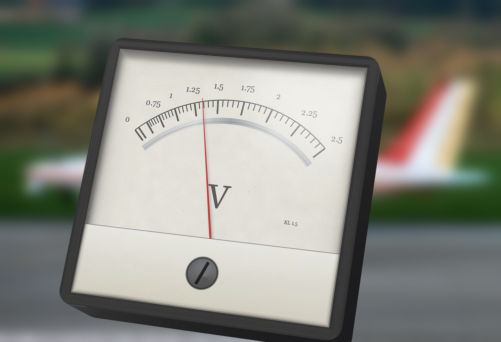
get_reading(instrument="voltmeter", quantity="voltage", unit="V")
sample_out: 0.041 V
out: 1.35 V
